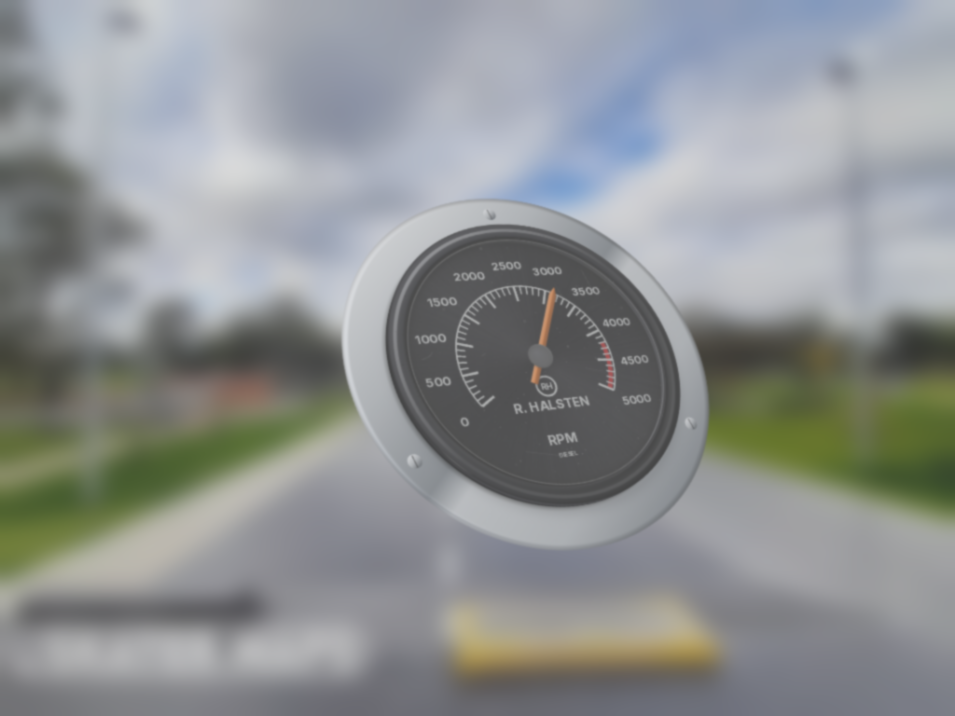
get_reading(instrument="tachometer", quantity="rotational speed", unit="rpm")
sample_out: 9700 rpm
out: 3100 rpm
